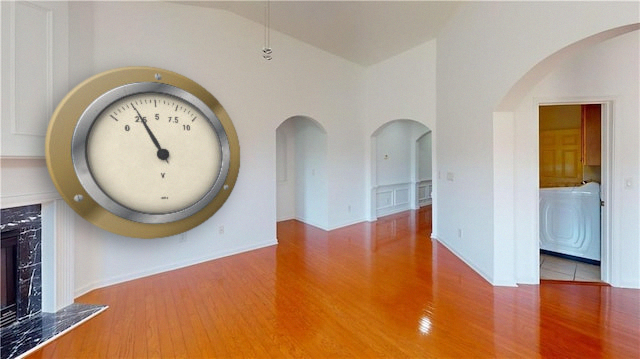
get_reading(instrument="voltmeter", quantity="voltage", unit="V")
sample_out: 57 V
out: 2.5 V
